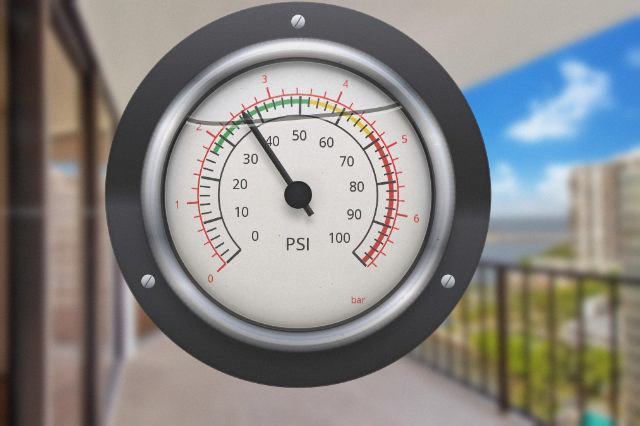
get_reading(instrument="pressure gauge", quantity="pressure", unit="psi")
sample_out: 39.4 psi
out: 37 psi
